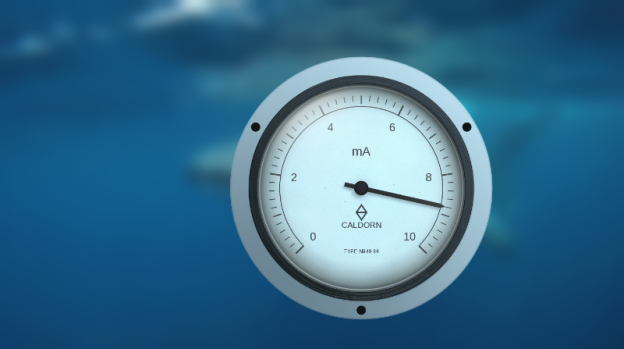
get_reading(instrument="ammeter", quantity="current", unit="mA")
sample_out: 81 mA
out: 8.8 mA
